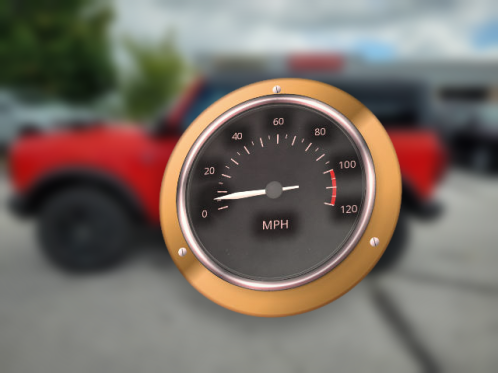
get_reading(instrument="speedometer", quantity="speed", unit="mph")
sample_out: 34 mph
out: 5 mph
